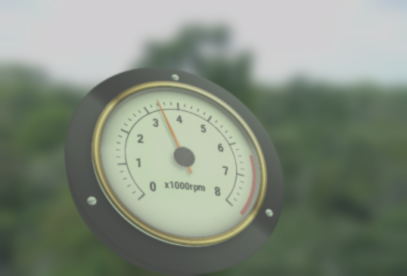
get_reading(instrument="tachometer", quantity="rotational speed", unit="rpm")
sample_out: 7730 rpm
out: 3400 rpm
